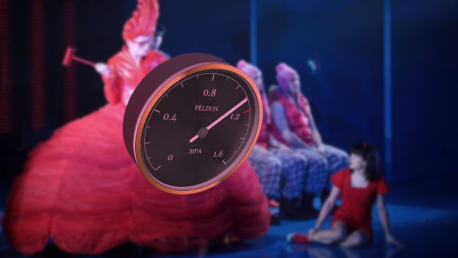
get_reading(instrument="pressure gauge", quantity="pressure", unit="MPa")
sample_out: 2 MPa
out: 1.1 MPa
